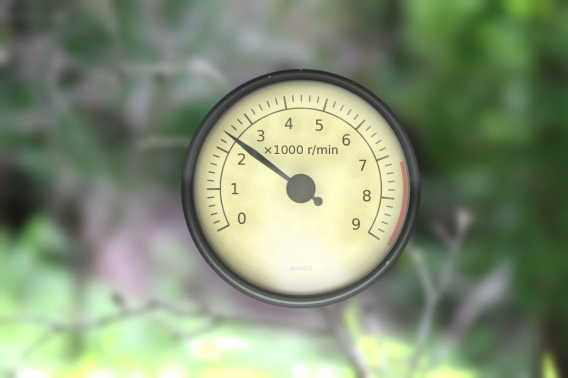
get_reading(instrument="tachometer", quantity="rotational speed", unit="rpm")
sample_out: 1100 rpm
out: 2400 rpm
